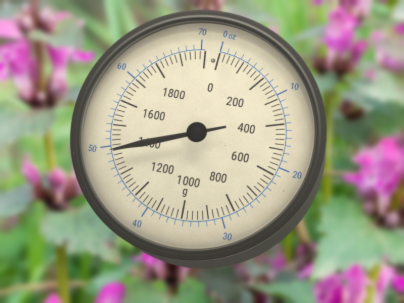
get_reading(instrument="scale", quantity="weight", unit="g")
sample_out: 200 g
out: 1400 g
